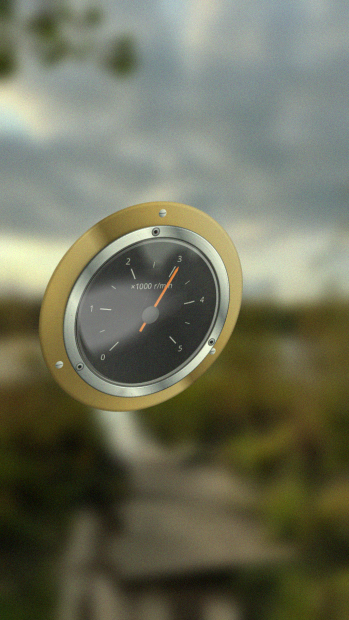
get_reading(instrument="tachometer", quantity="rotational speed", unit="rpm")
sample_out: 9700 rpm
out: 3000 rpm
